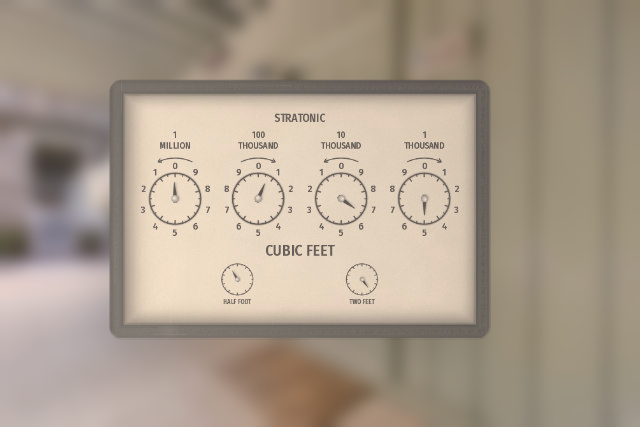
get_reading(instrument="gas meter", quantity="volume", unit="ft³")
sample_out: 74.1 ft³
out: 6500 ft³
